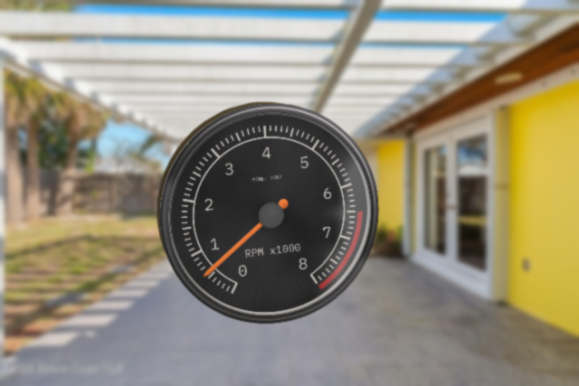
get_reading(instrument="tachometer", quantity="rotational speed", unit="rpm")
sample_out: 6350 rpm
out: 600 rpm
